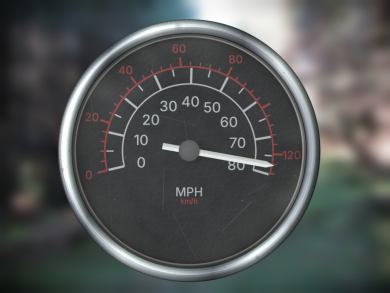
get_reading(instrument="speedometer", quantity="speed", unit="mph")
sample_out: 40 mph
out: 77.5 mph
